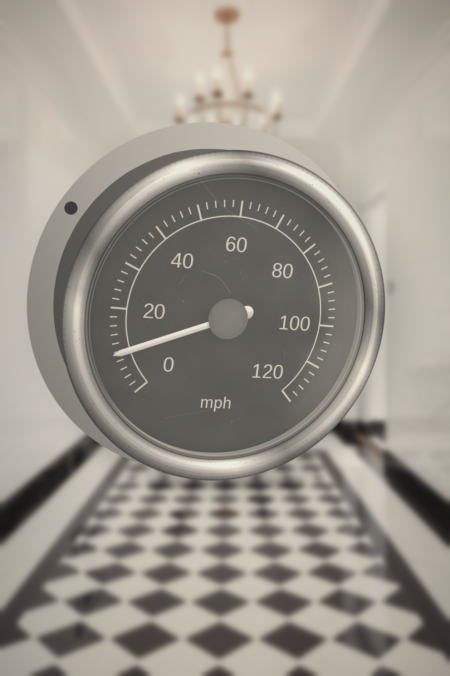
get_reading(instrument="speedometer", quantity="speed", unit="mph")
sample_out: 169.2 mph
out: 10 mph
